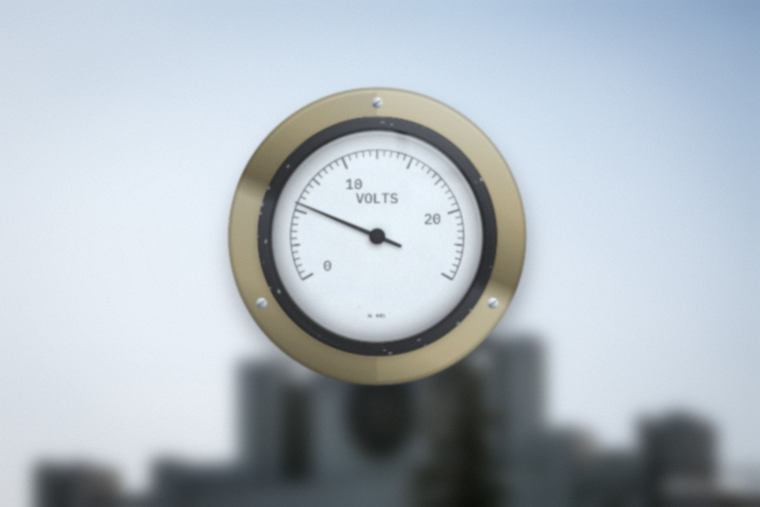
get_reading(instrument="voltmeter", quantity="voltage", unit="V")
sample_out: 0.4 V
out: 5.5 V
